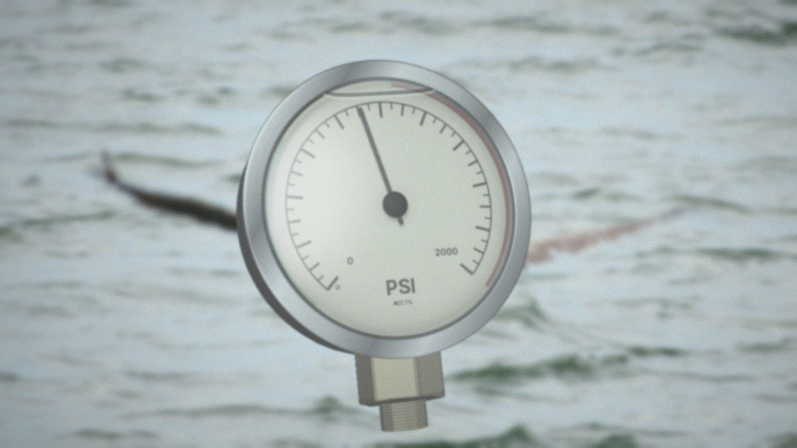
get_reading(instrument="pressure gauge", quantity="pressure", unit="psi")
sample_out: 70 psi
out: 900 psi
